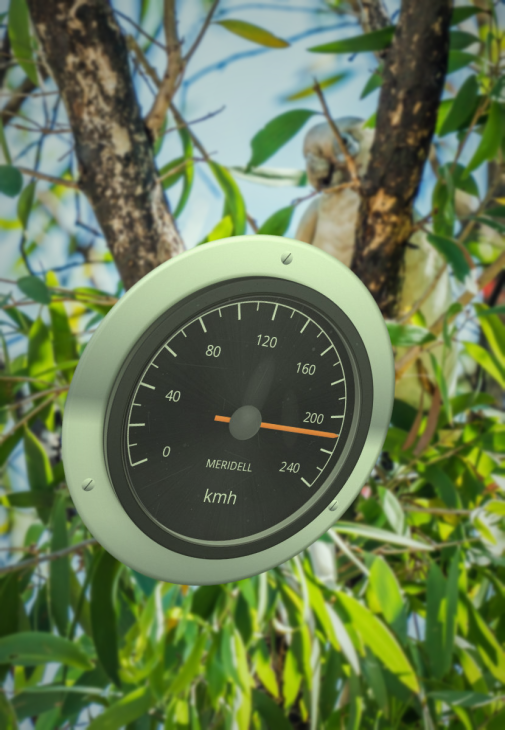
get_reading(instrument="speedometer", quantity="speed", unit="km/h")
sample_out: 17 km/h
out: 210 km/h
